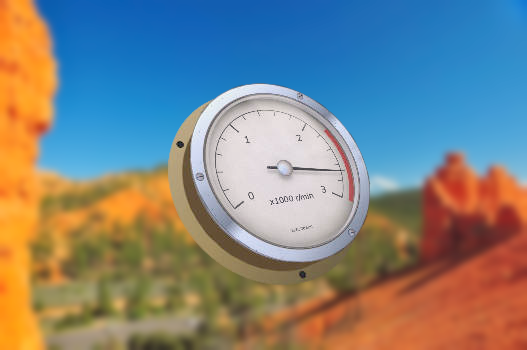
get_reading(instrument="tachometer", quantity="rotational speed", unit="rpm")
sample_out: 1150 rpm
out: 2700 rpm
